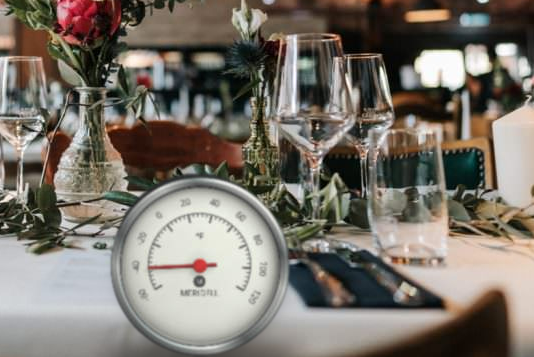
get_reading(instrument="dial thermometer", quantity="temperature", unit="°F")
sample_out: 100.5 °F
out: -40 °F
